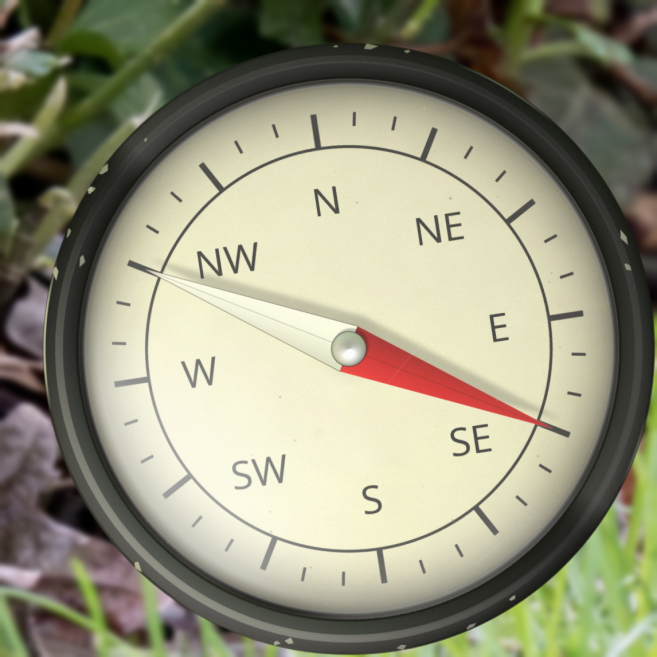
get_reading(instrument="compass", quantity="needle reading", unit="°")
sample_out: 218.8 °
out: 120 °
